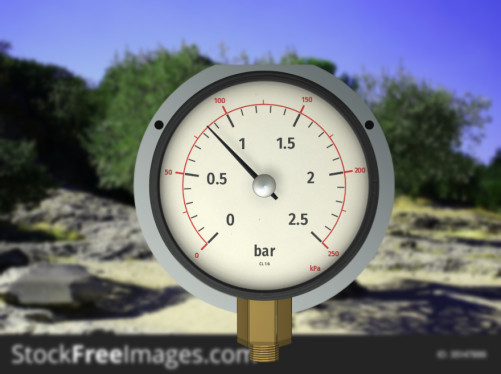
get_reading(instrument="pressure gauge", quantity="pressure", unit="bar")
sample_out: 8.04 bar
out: 0.85 bar
